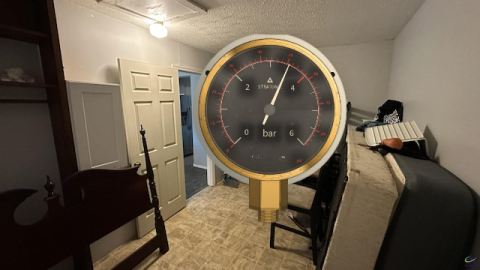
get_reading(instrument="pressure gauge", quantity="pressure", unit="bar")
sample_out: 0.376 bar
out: 3.5 bar
